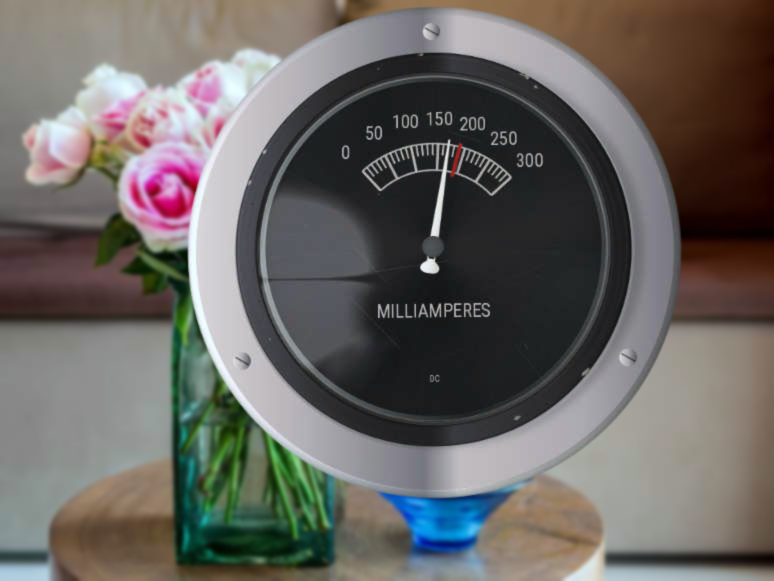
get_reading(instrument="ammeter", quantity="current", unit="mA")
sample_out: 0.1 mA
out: 170 mA
